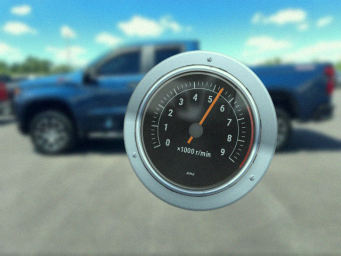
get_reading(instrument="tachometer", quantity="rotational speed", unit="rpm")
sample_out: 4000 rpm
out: 5400 rpm
